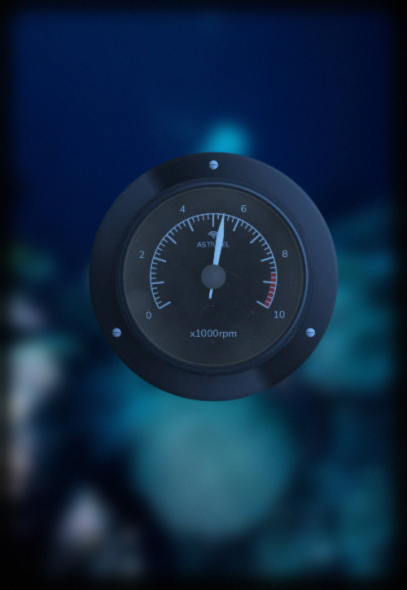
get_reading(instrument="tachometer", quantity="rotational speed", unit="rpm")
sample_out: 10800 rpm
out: 5400 rpm
